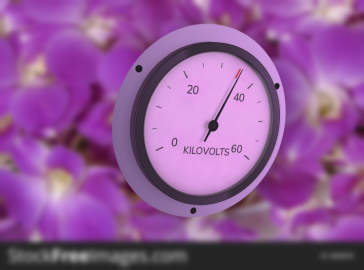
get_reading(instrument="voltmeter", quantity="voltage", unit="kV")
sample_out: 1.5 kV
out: 35 kV
